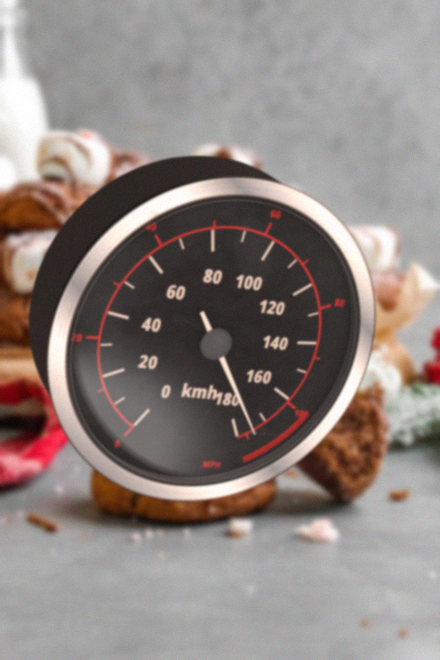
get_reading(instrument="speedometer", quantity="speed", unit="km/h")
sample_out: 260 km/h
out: 175 km/h
